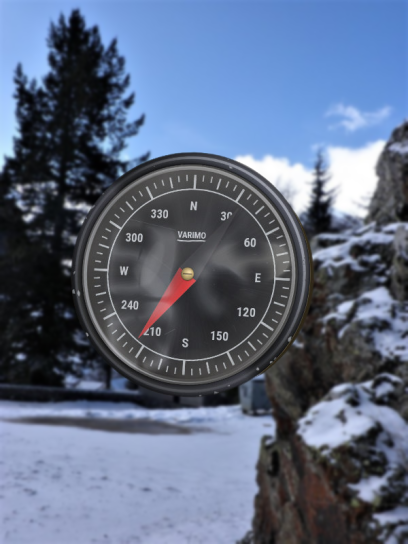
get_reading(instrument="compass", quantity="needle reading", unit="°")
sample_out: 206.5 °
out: 215 °
